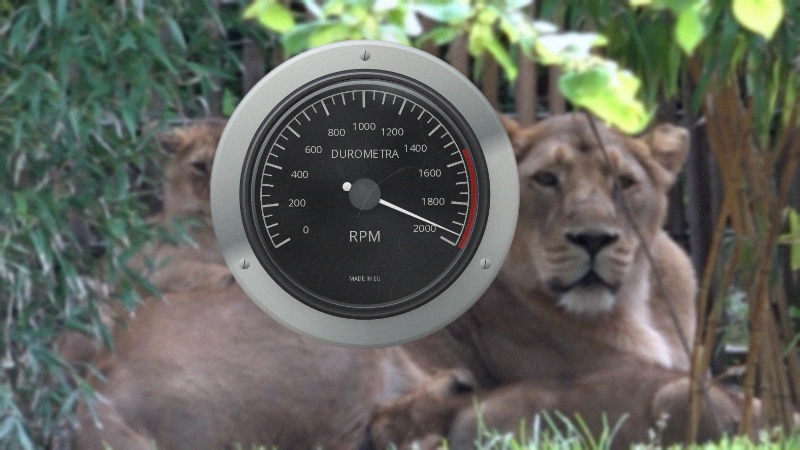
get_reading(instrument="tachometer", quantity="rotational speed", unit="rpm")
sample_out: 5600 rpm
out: 1950 rpm
